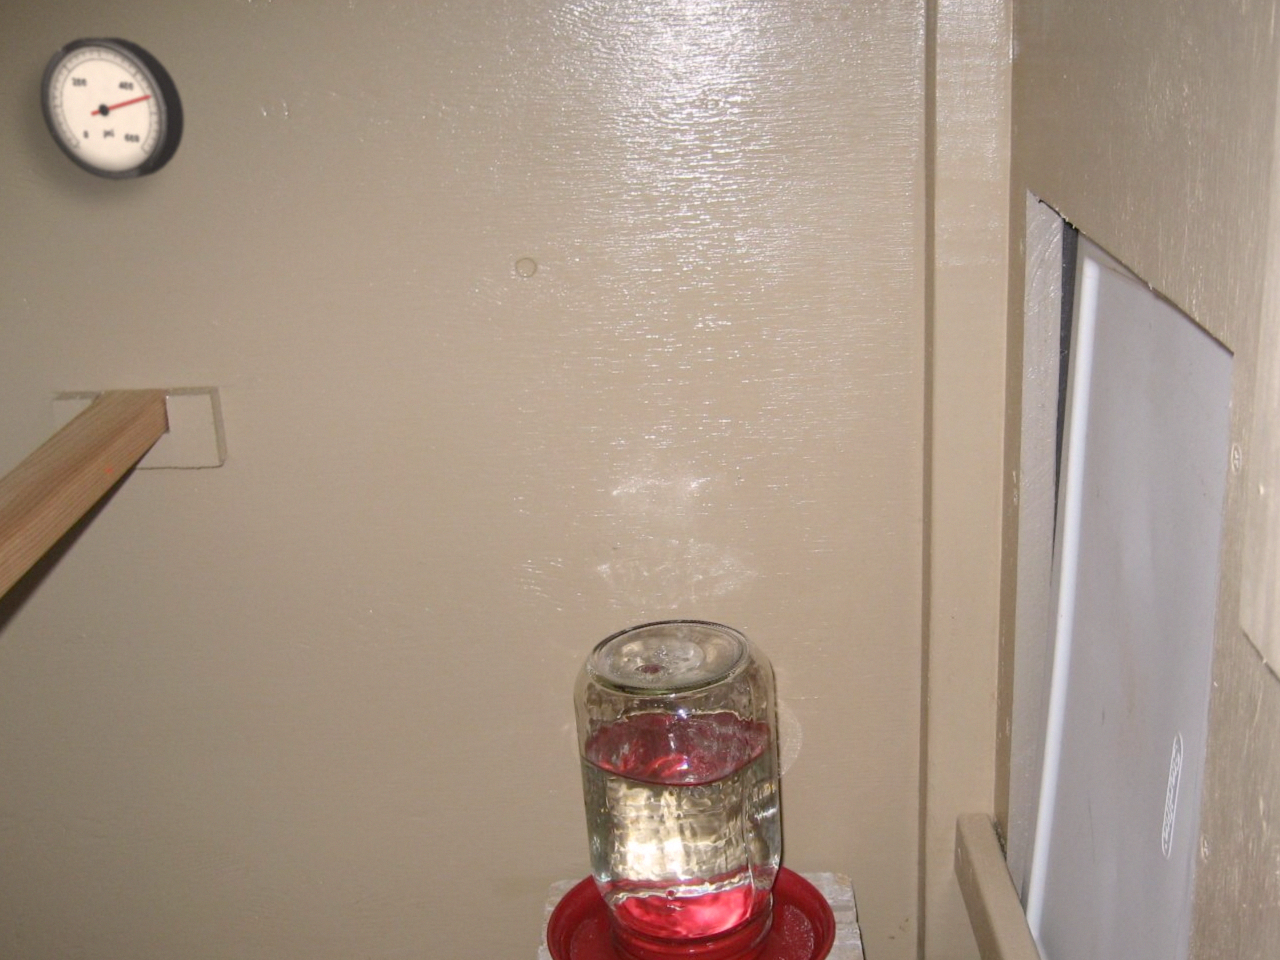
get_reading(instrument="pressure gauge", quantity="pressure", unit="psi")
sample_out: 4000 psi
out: 460 psi
